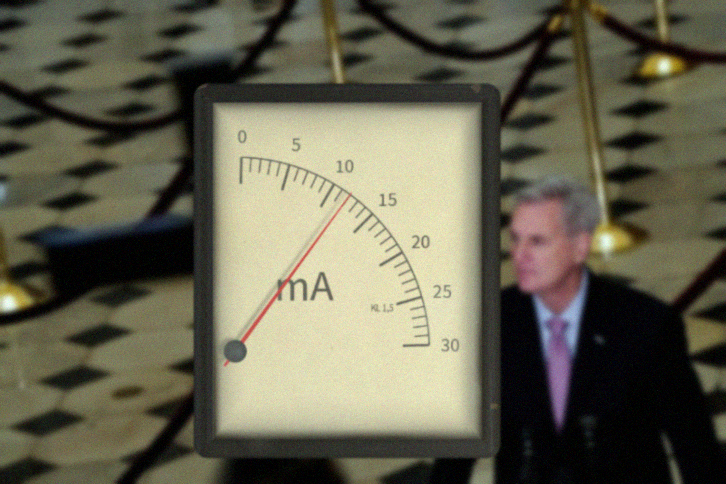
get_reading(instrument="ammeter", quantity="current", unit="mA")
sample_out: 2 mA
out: 12 mA
